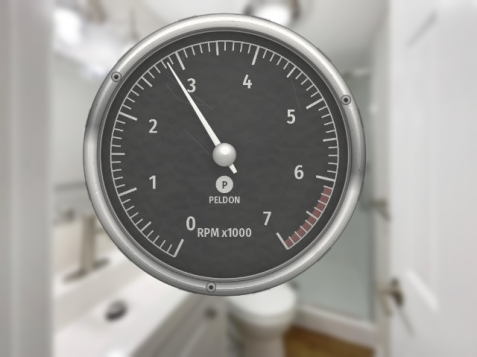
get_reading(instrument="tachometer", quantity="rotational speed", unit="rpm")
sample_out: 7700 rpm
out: 2850 rpm
